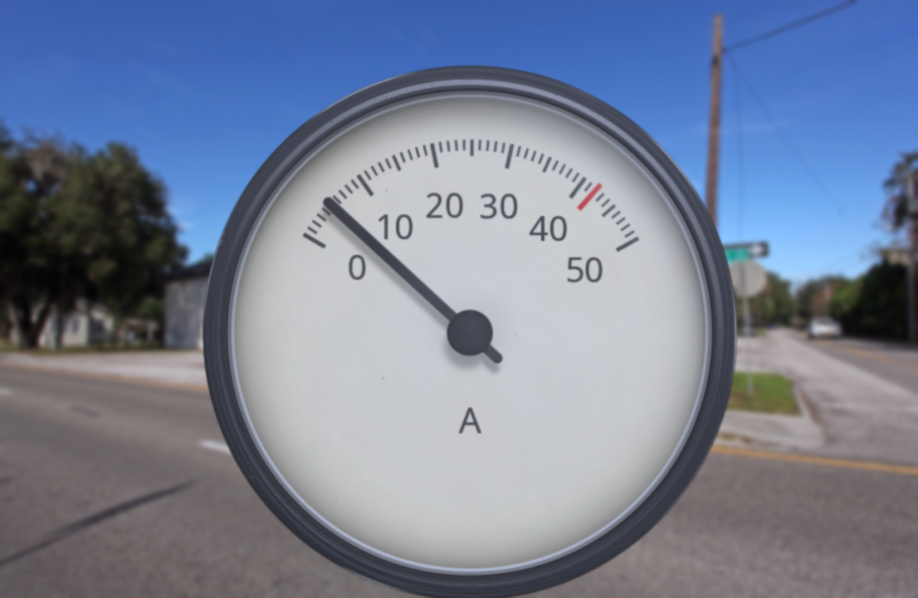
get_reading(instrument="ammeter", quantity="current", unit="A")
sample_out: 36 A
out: 5 A
